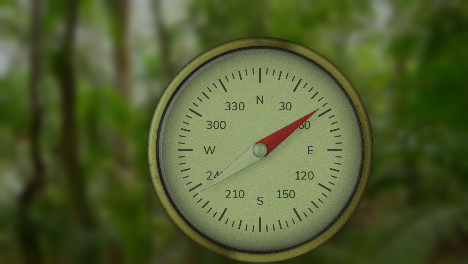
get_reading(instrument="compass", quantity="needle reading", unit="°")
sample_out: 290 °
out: 55 °
